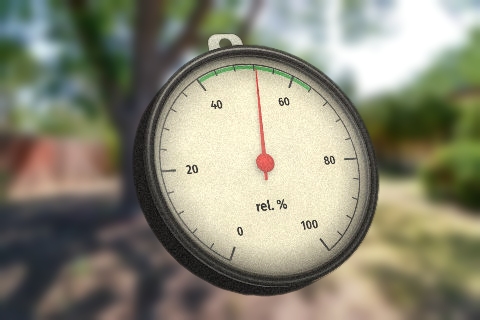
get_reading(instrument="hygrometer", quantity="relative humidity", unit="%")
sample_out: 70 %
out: 52 %
